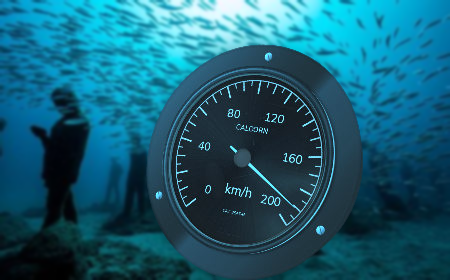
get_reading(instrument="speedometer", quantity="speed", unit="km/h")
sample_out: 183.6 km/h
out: 190 km/h
